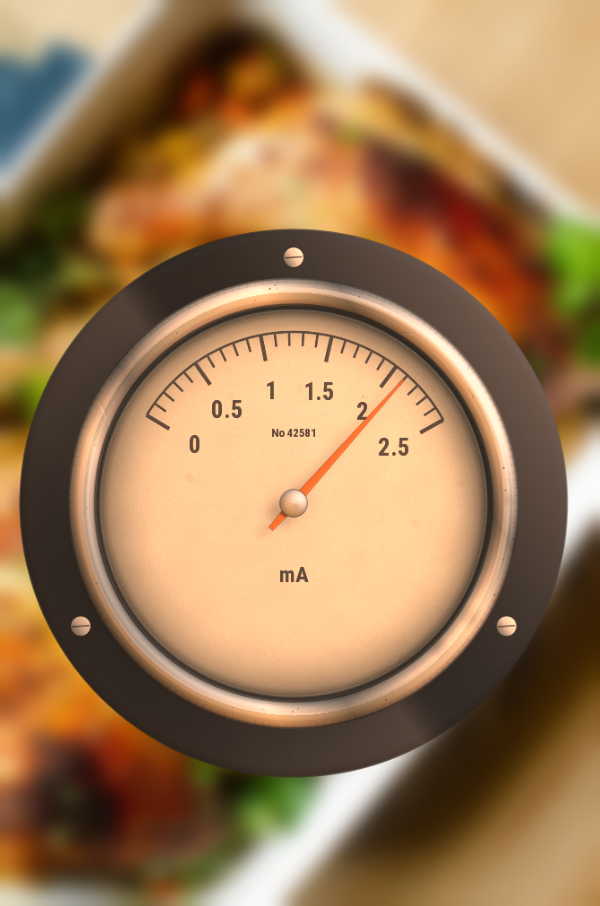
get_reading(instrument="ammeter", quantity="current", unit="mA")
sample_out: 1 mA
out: 2.1 mA
